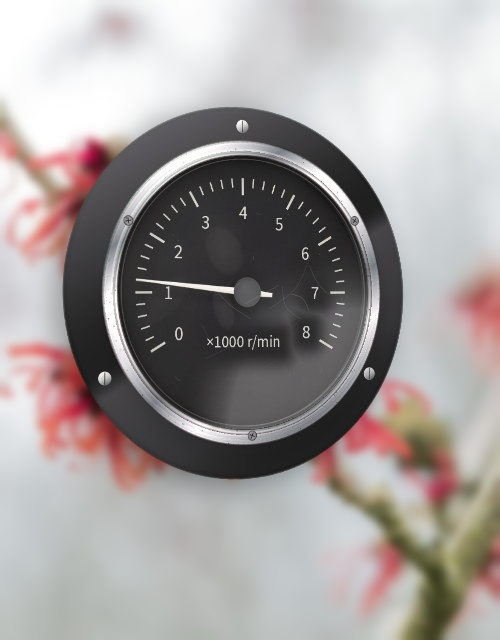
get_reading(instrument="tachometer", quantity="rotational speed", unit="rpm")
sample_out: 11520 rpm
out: 1200 rpm
